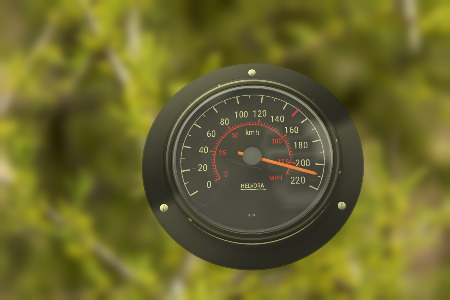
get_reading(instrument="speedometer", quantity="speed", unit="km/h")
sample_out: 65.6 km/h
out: 210 km/h
